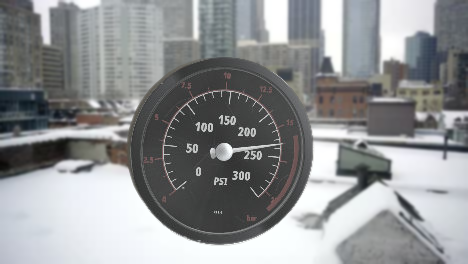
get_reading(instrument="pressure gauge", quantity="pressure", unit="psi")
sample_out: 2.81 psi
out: 235 psi
